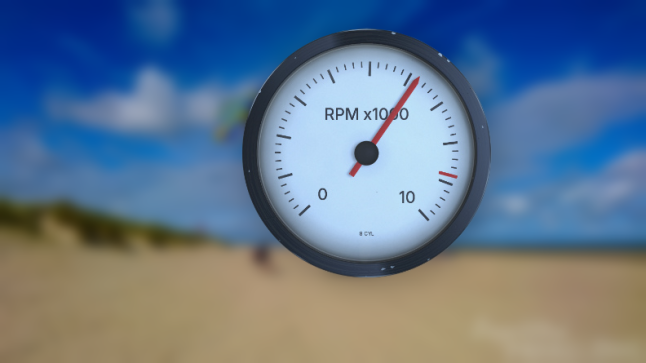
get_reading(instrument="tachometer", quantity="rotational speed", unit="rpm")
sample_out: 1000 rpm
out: 6200 rpm
